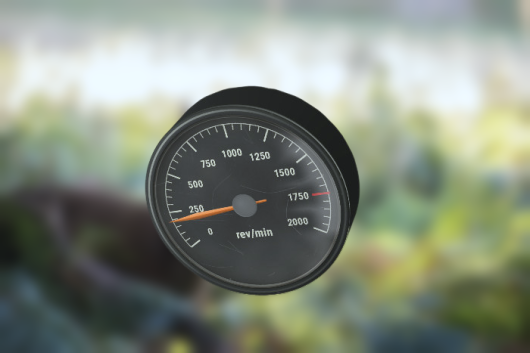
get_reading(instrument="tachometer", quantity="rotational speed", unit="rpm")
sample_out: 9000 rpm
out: 200 rpm
